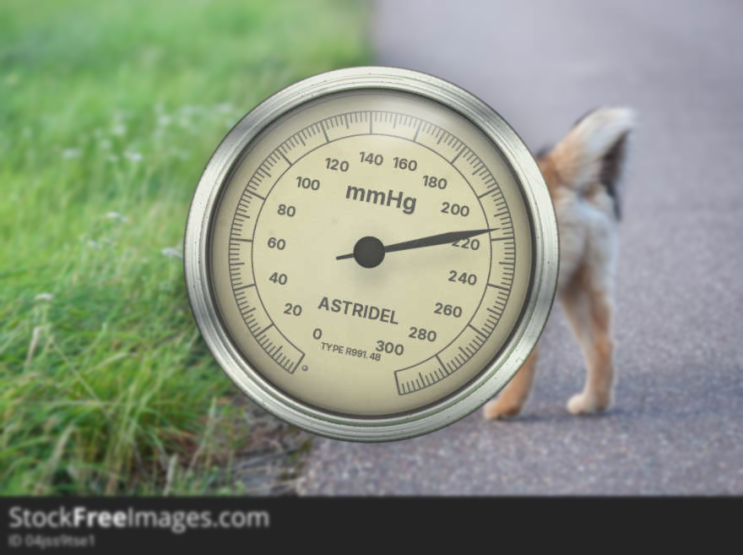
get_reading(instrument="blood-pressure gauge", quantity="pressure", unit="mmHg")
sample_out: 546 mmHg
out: 216 mmHg
